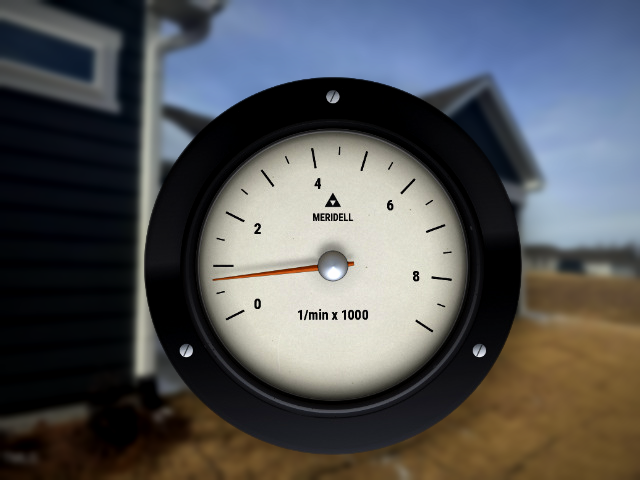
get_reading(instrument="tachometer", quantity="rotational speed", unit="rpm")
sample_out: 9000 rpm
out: 750 rpm
